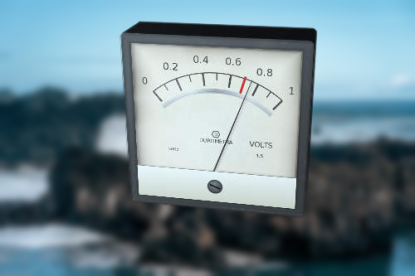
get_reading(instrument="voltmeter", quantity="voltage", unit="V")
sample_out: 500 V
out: 0.75 V
